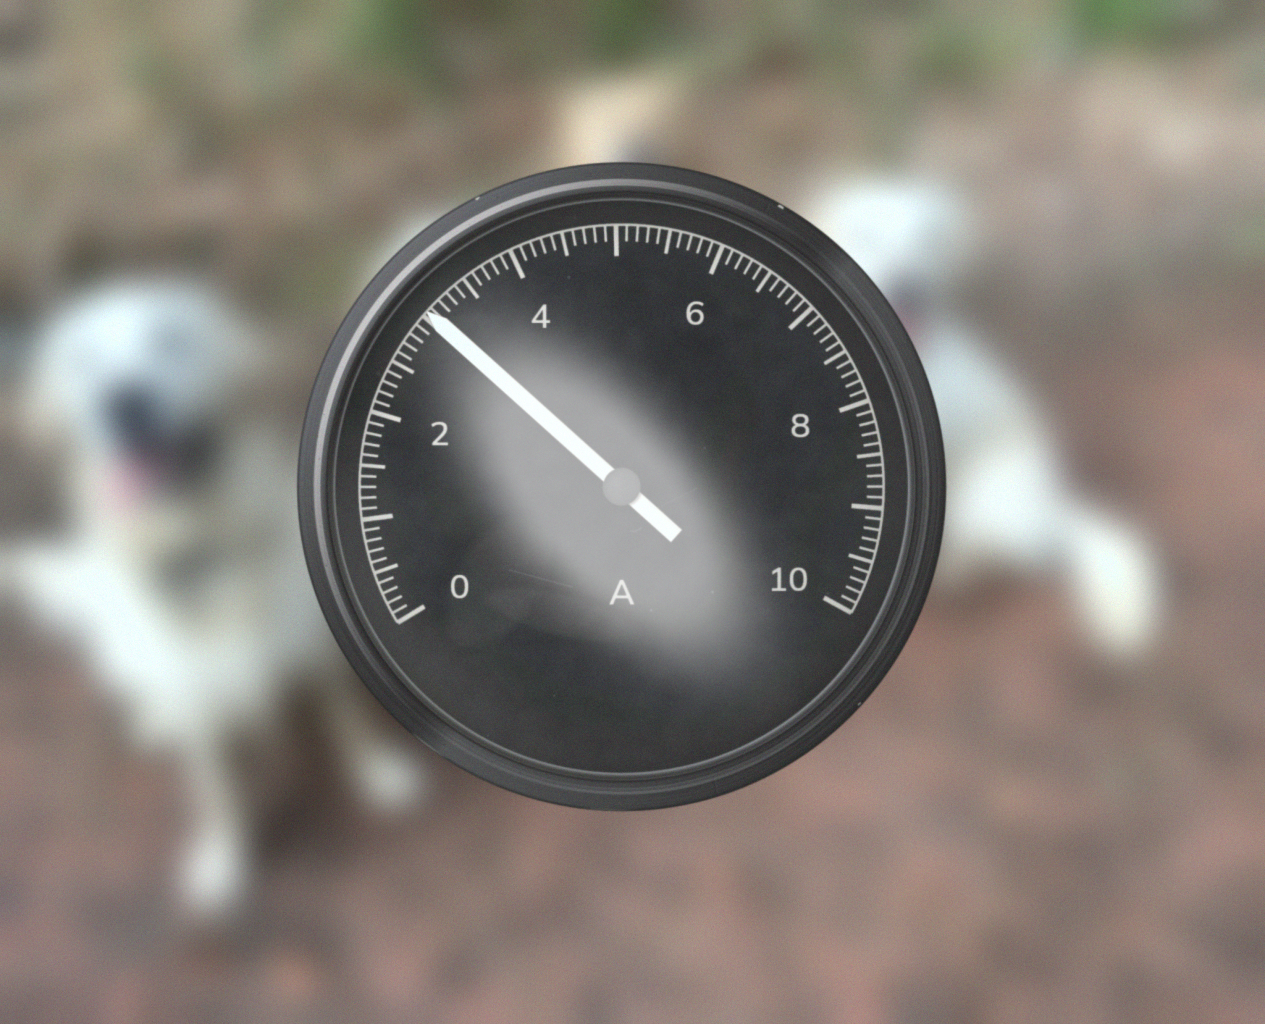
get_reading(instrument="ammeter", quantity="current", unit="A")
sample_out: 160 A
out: 3.05 A
